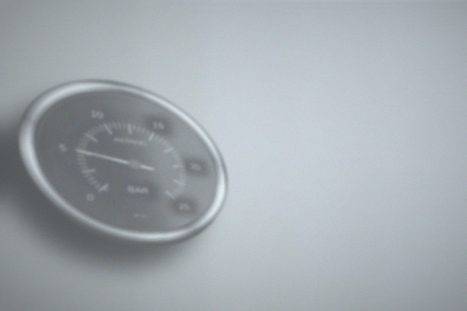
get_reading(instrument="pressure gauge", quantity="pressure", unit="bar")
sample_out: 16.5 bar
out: 5 bar
